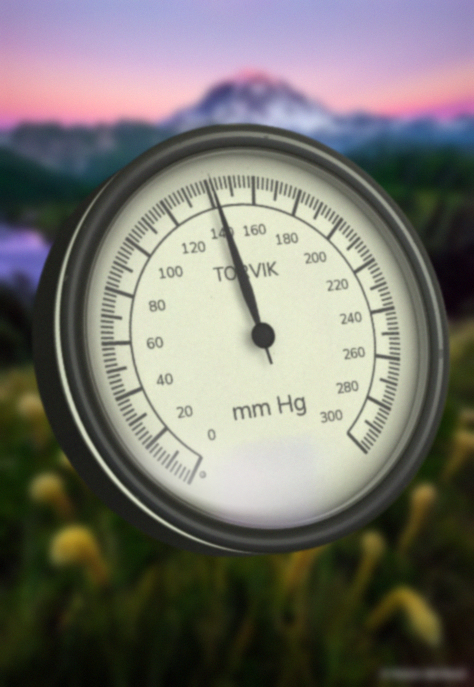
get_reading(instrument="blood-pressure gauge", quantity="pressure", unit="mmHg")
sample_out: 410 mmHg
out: 140 mmHg
